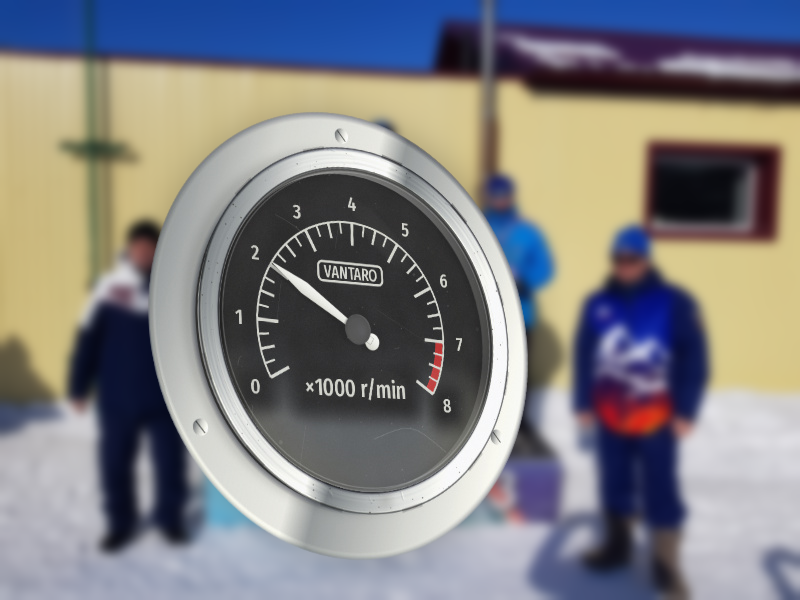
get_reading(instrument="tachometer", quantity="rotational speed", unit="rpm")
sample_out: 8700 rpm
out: 2000 rpm
